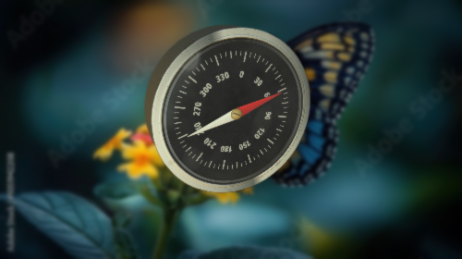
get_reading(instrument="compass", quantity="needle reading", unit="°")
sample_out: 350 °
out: 60 °
